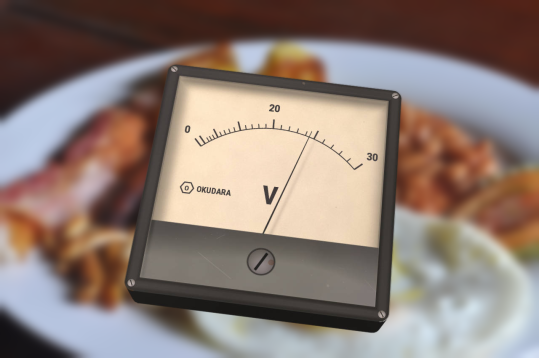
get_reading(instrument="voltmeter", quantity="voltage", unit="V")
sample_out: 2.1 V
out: 24.5 V
